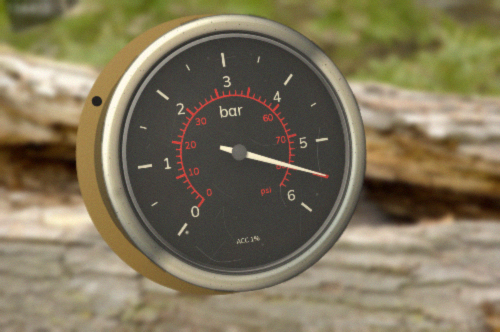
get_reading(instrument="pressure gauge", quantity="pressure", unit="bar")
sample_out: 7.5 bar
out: 5.5 bar
